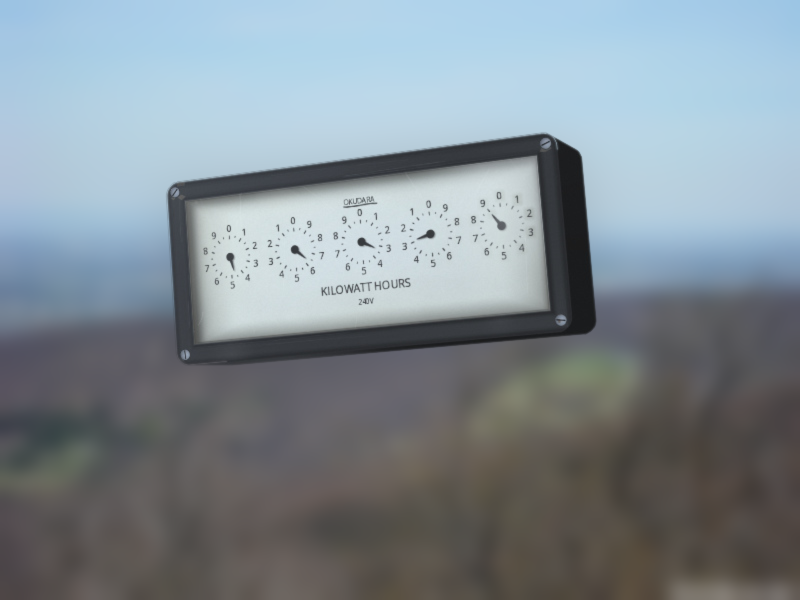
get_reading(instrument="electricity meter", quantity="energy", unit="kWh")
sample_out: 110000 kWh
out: 46329 kWh
